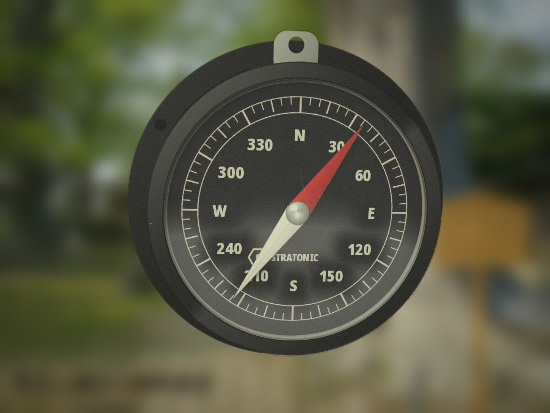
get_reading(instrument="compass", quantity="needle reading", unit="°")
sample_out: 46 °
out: 35 °
